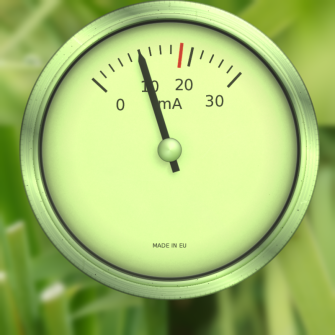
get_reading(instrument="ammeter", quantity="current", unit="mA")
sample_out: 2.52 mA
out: 10 mA
